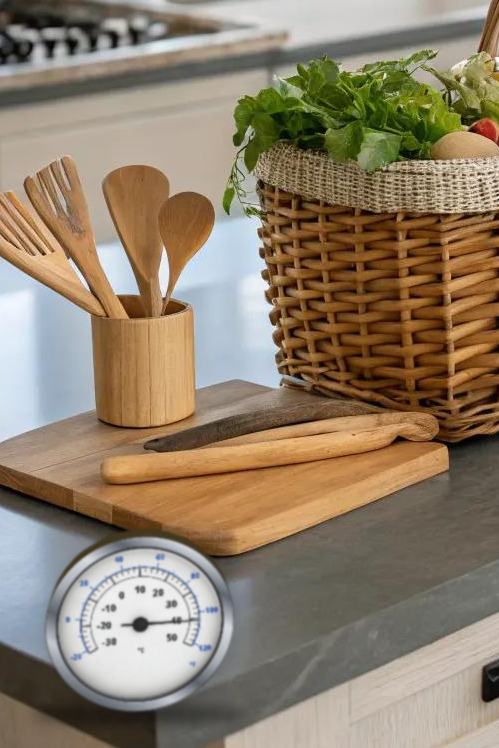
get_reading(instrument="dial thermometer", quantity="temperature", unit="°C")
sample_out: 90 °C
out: 40 °C
